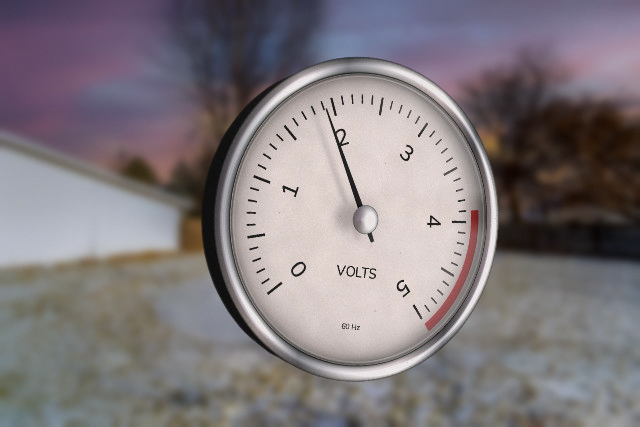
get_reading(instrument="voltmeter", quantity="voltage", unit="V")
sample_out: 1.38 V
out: 1.9 V
